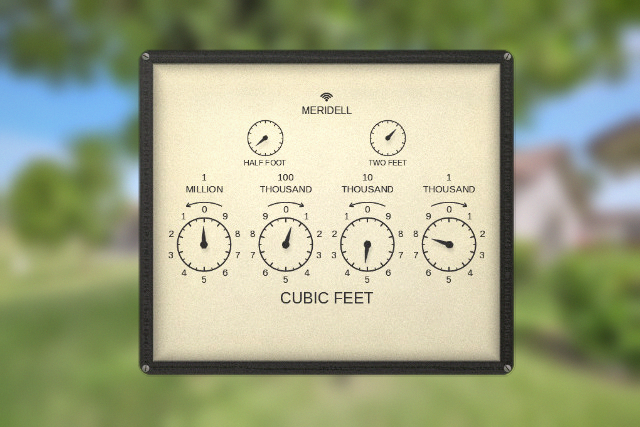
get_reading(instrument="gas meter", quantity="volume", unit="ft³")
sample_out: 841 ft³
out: 4800 ft³
